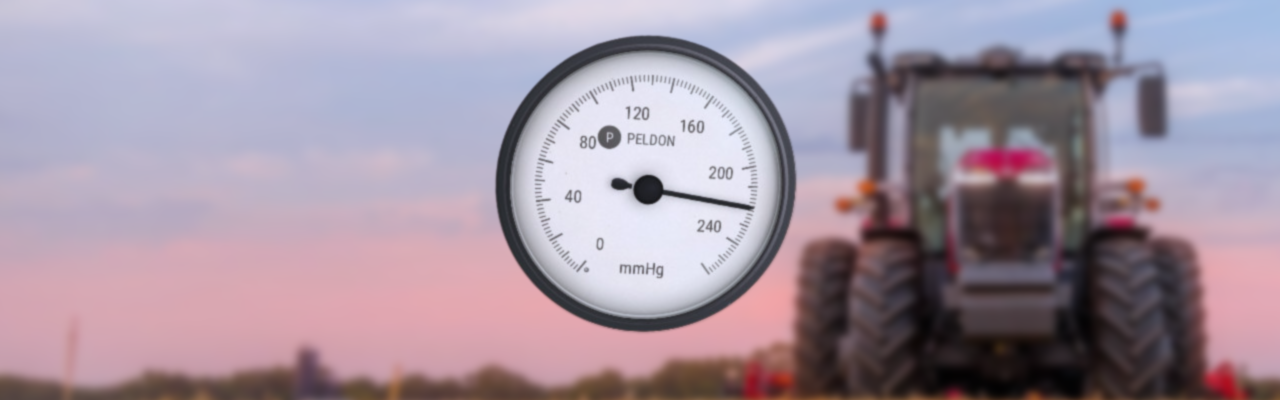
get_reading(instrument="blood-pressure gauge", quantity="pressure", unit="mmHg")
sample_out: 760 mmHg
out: 220 mmHg
